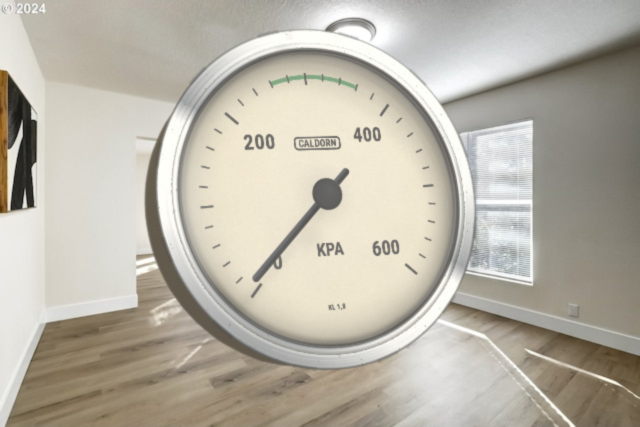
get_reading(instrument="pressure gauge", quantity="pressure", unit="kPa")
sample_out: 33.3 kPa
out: 10 kPa
